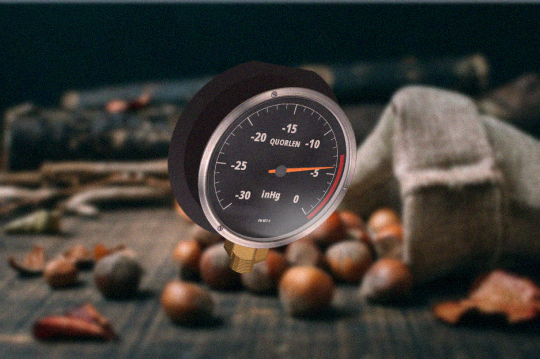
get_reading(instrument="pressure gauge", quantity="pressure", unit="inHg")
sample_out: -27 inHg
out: -6 inHg
